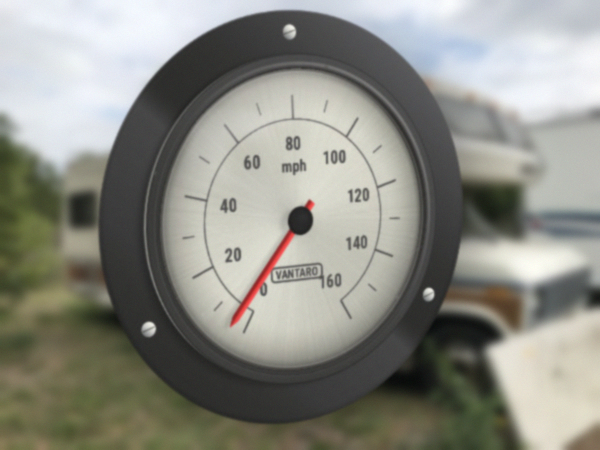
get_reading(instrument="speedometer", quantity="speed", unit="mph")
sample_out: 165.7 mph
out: 5 mph
